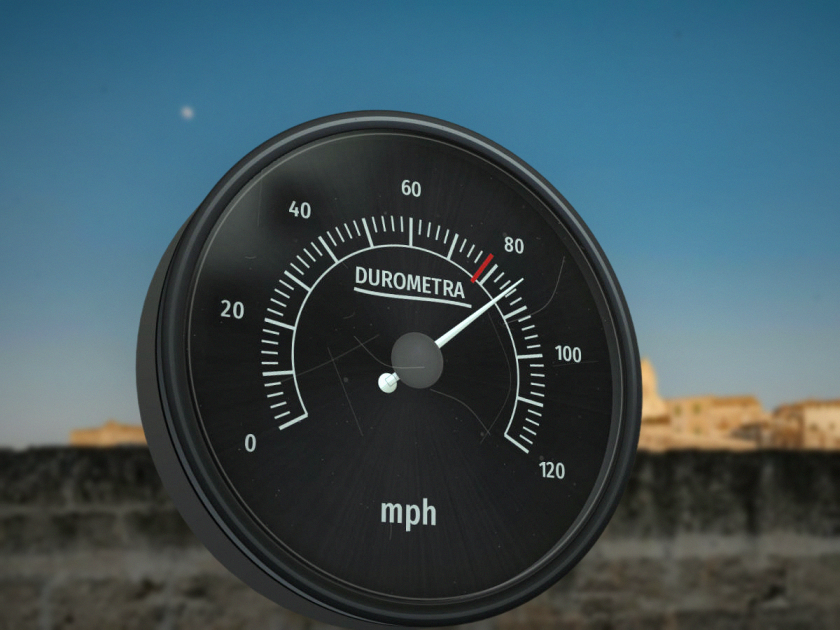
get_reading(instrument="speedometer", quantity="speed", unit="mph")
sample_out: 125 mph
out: 85 mph
